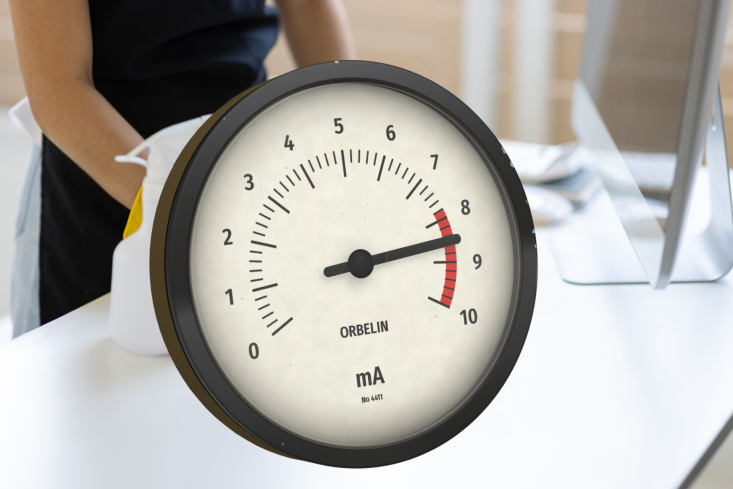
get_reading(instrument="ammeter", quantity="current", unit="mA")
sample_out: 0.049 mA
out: 8.5 mA
